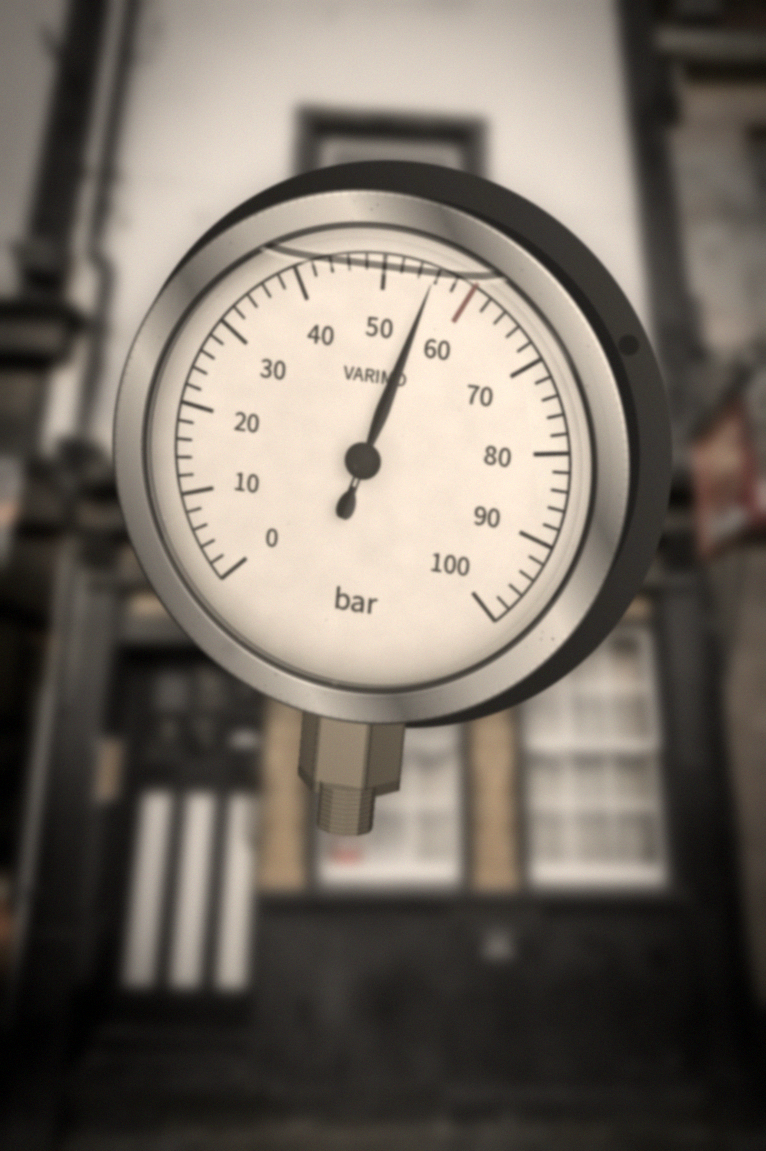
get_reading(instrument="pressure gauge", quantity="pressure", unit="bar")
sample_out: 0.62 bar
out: 56 bar
